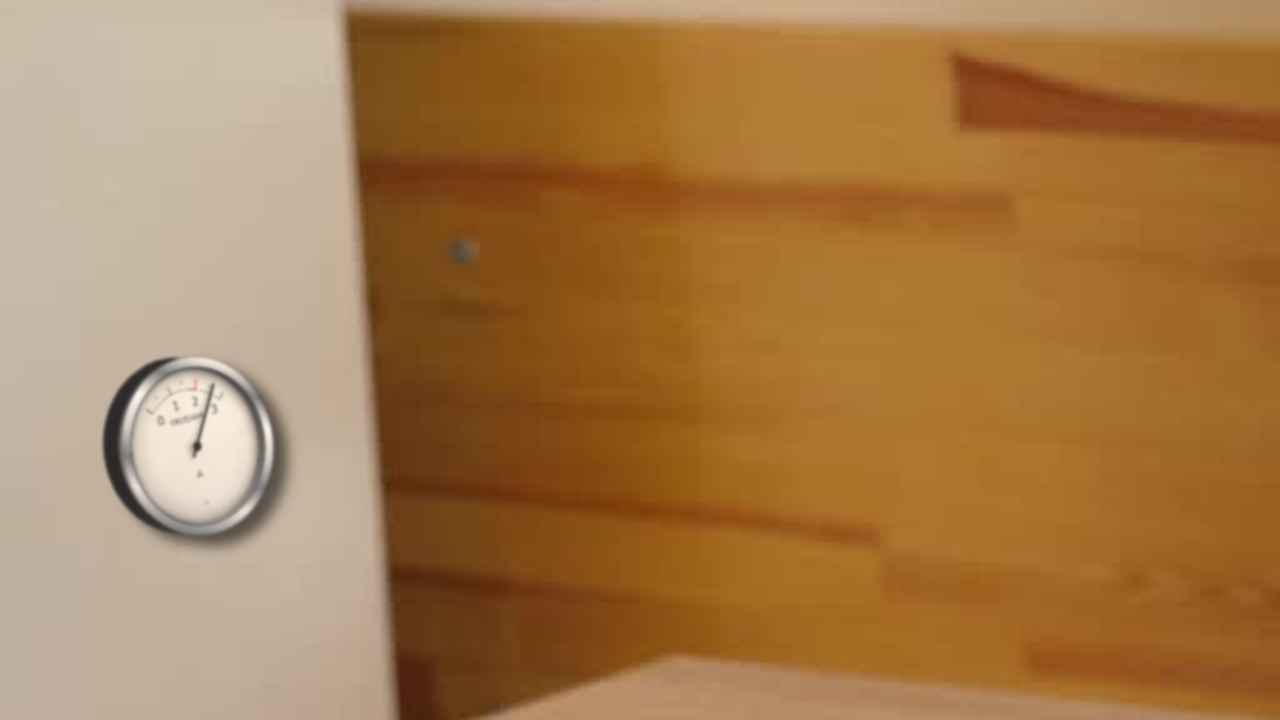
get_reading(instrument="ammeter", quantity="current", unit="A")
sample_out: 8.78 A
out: 2.5 A
